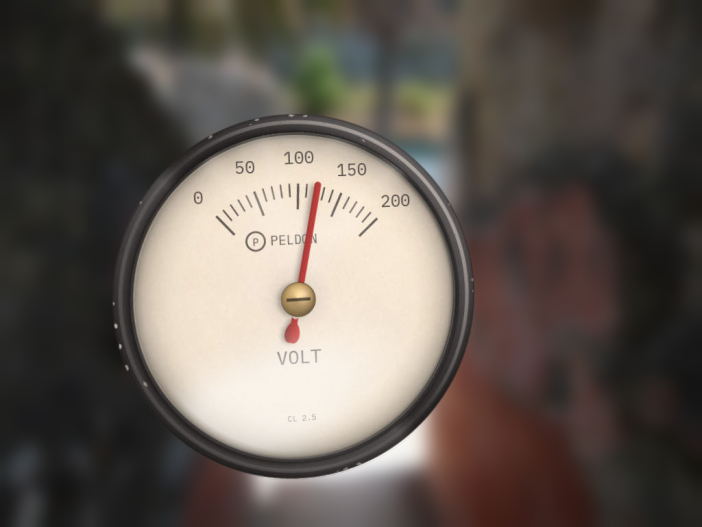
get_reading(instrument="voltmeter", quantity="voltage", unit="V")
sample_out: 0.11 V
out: 120 V
